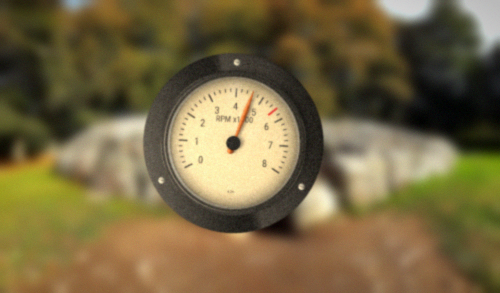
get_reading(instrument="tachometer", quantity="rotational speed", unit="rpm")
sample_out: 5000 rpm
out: 4600 rpm
